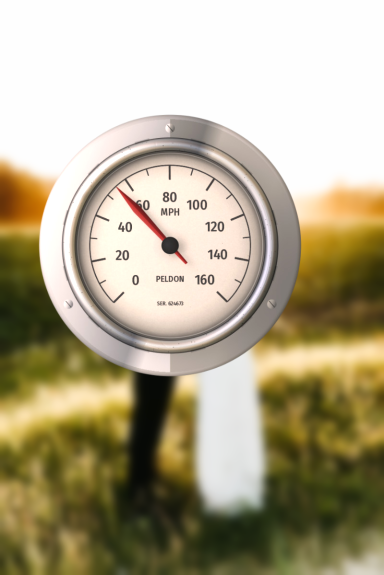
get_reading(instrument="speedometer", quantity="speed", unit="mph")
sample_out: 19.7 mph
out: 55 mph
